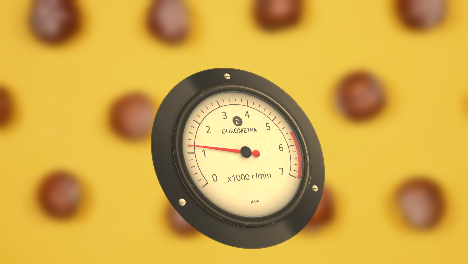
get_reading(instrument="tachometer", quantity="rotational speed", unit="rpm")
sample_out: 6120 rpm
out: 1200 rpm
